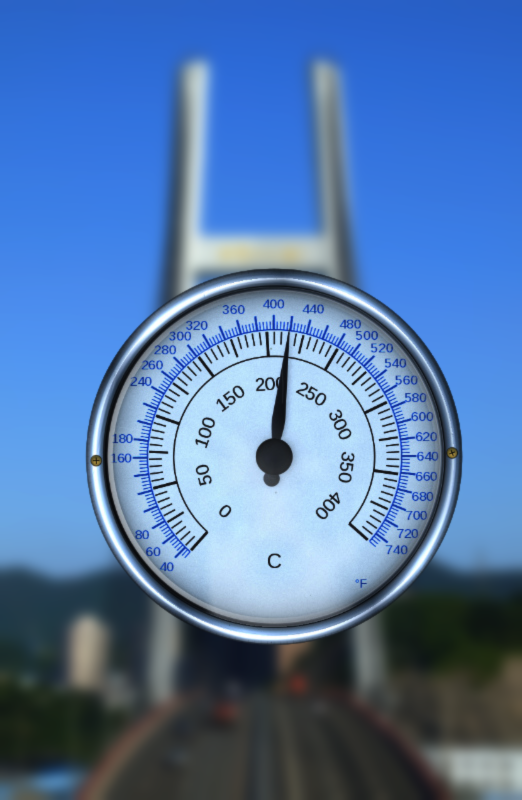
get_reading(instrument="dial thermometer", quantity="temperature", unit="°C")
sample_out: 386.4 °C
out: 215 °C
